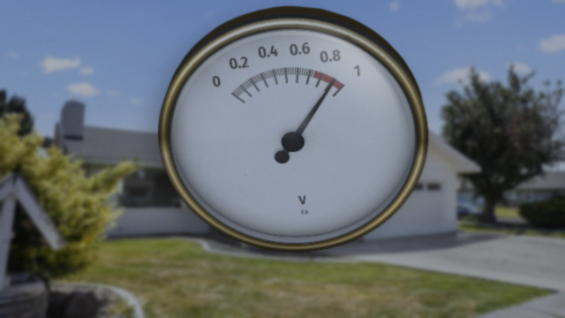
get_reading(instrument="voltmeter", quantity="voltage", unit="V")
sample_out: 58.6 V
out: 0.9 V
